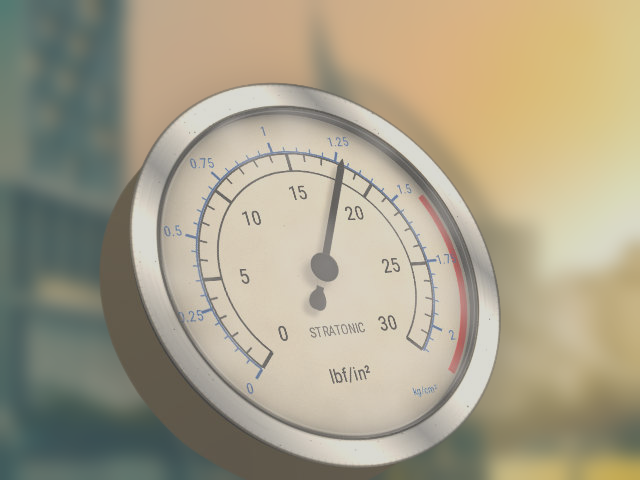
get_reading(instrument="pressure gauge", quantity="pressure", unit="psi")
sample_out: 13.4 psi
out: 18 psi
